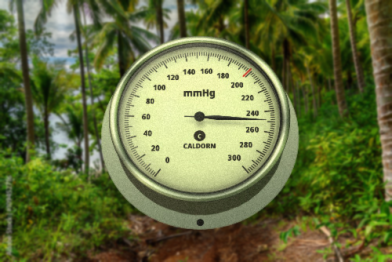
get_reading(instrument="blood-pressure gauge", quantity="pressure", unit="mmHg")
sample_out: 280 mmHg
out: 250 mmHg
